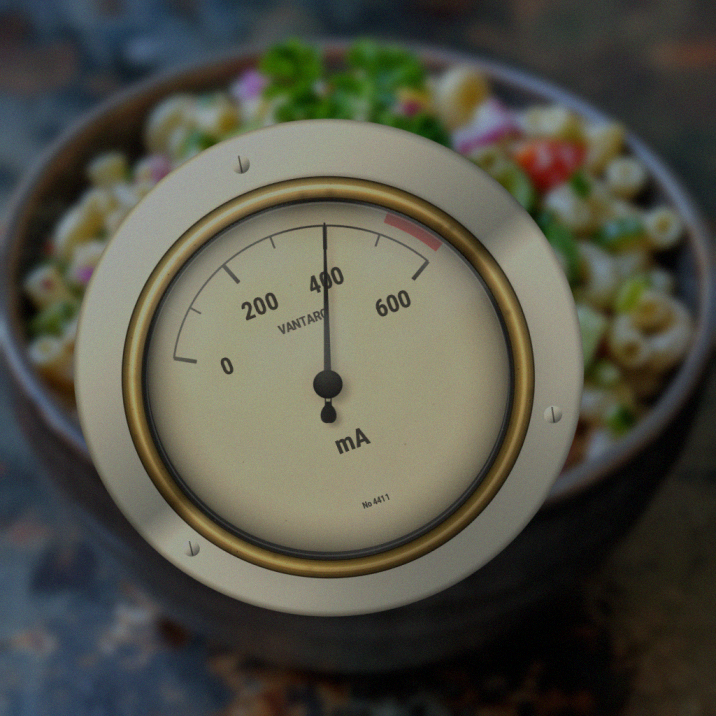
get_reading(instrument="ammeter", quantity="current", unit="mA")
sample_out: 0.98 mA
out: 400 mA
